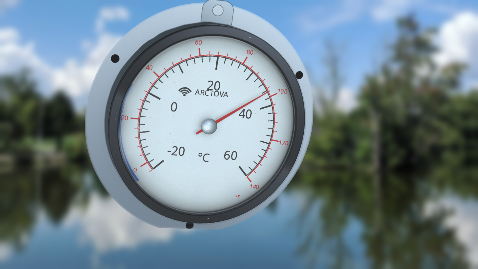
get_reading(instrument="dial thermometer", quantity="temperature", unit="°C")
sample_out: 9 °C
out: 36 °C
